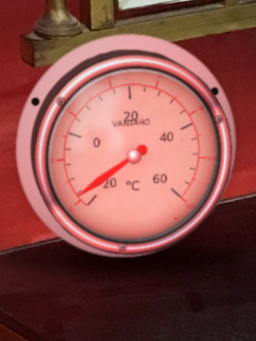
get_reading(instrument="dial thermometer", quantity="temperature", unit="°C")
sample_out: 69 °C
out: -16 °C
